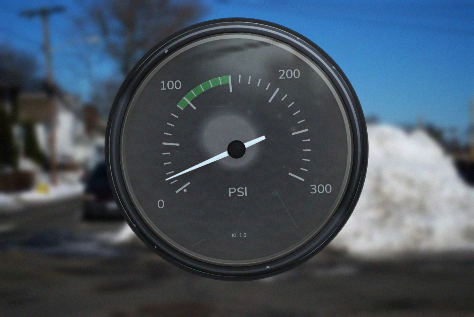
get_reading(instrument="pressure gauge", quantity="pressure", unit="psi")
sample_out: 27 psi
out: 15 psi
